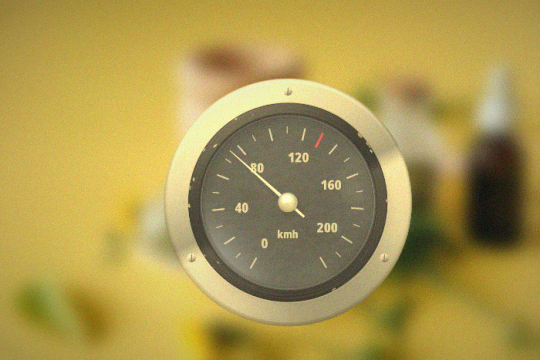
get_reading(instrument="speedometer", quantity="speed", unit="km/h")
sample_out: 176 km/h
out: 75 km/h
